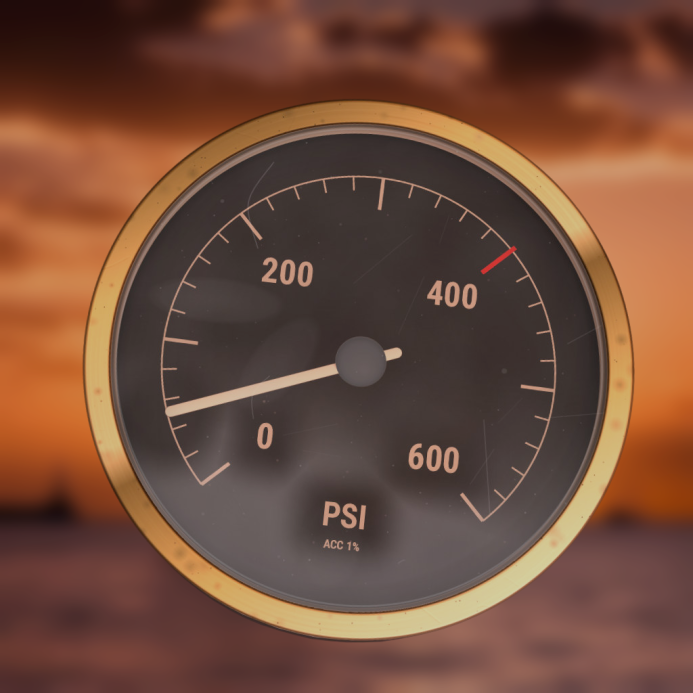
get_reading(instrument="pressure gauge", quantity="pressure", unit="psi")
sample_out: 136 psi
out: 50 psi
